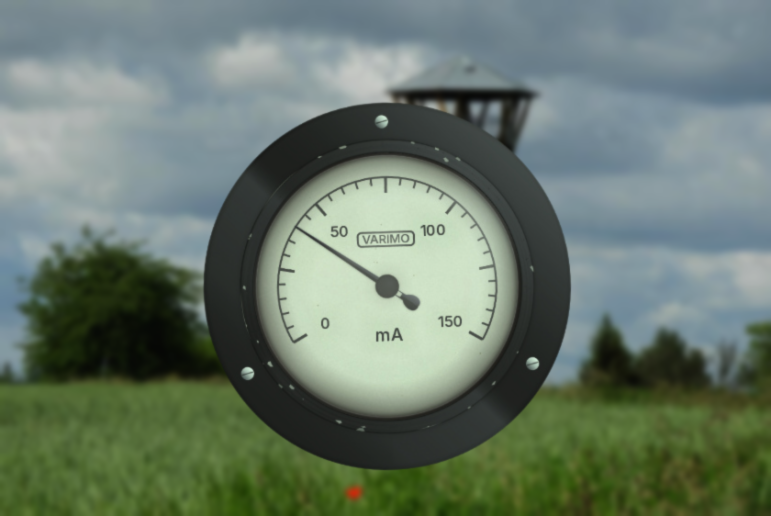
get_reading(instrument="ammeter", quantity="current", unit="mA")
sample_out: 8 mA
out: 40 mA
